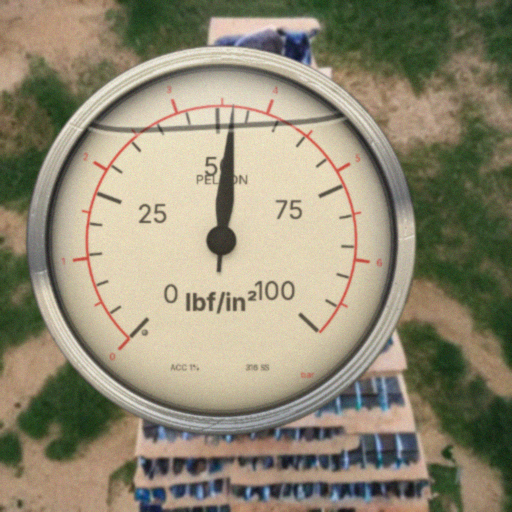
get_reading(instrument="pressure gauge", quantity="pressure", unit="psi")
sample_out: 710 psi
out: 52.5 psi
